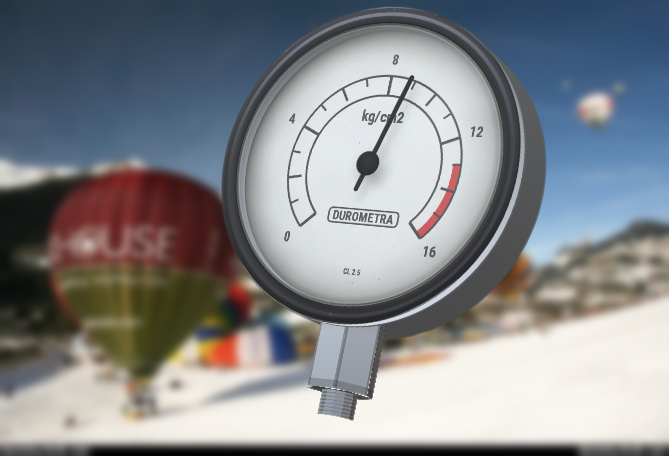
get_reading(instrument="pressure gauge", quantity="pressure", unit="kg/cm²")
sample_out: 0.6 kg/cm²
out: 9 kg/cm²
